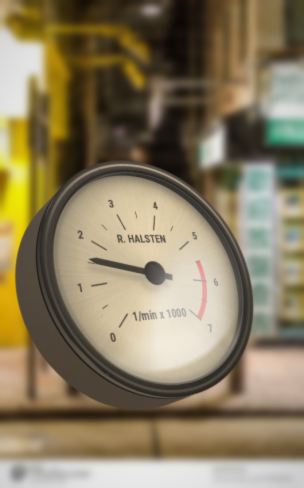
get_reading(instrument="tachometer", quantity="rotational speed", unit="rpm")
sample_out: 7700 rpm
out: 1500 rpm
